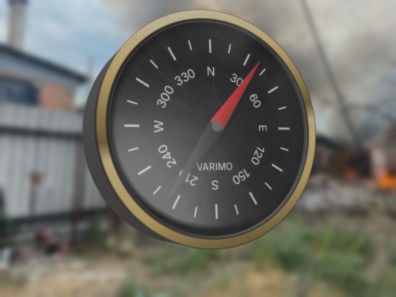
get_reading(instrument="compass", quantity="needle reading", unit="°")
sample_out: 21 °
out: 37.5 °
